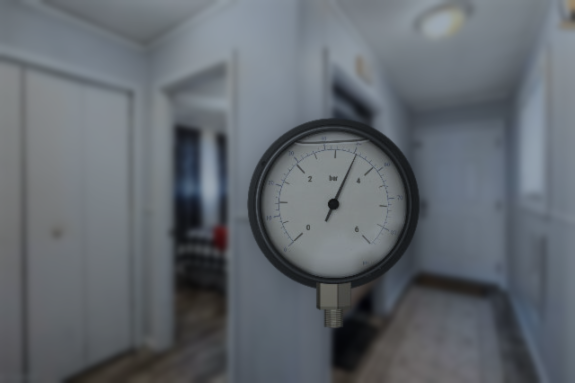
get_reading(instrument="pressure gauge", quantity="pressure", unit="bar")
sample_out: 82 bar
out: 3.5 bar
